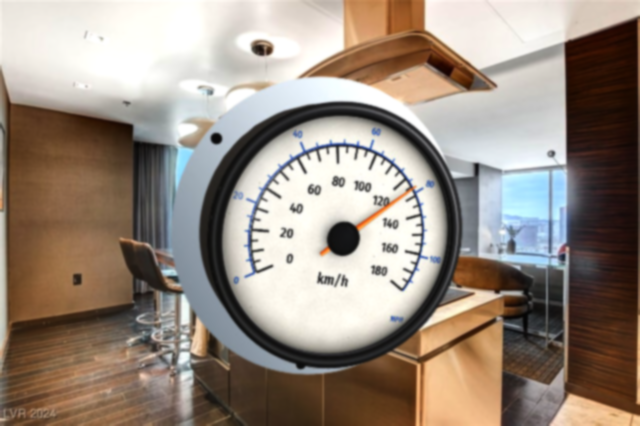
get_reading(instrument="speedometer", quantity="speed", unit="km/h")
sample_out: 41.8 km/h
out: 125 km/h
